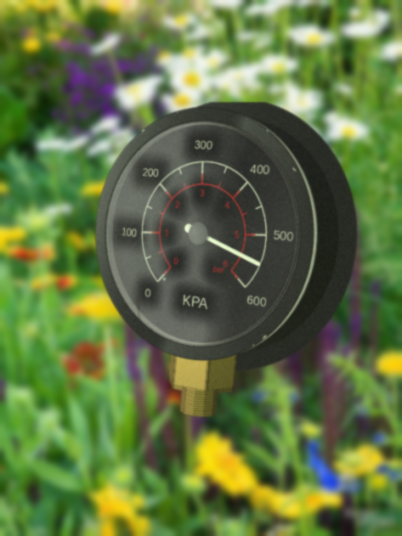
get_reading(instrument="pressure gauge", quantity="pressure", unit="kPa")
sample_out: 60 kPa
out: 550 kPa
